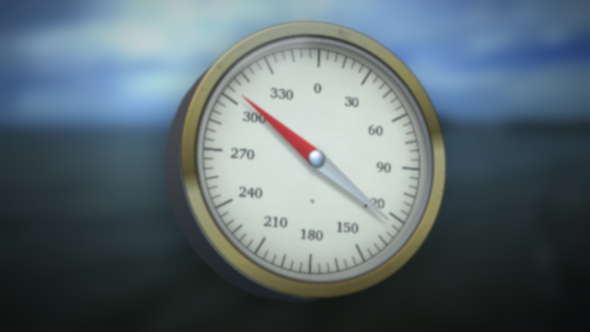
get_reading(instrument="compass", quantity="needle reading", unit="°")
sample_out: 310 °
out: 305 °
